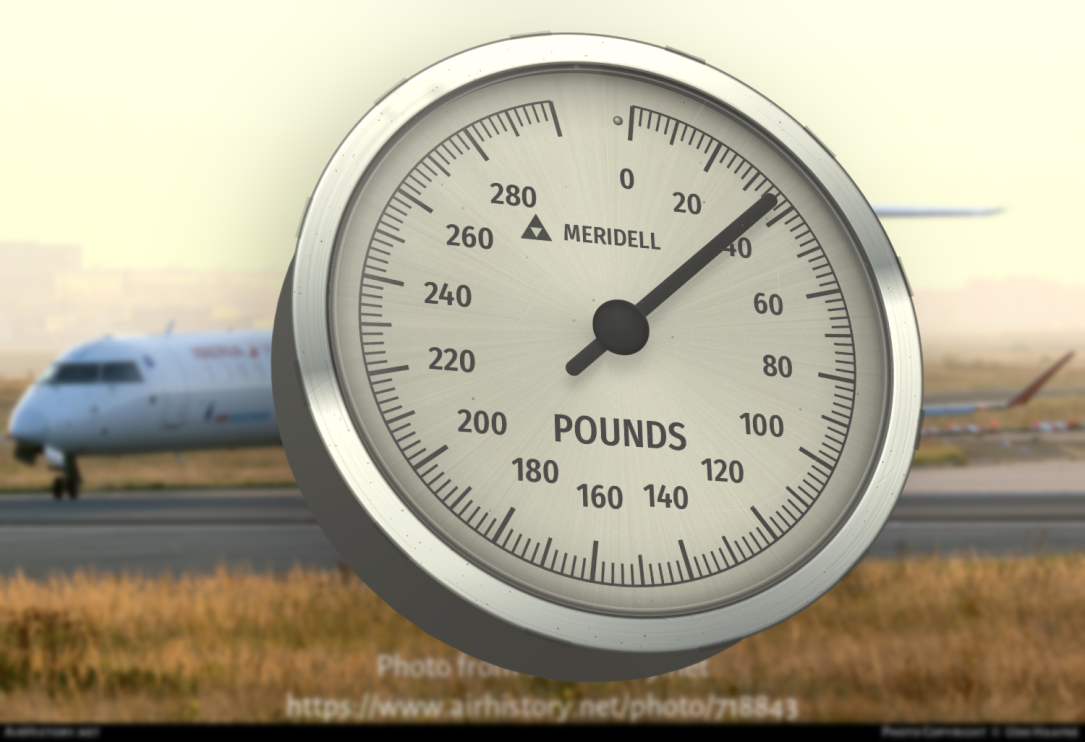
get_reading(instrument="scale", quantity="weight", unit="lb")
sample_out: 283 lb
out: 36 lb
